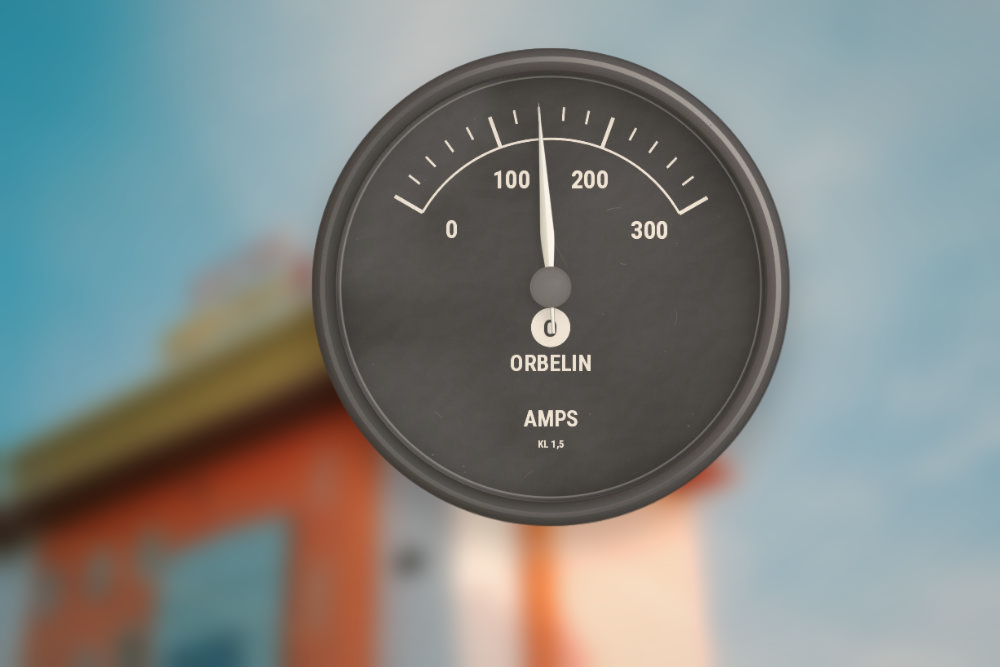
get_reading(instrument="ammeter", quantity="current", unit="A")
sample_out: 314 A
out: 140 A
